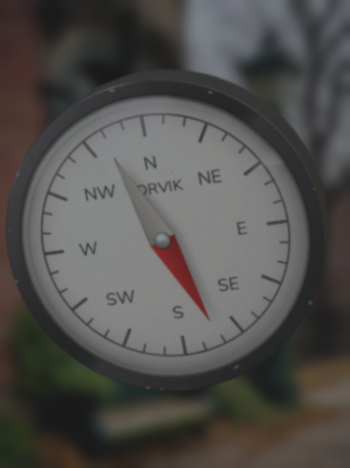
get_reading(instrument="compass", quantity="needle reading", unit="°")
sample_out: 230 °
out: 160 °
